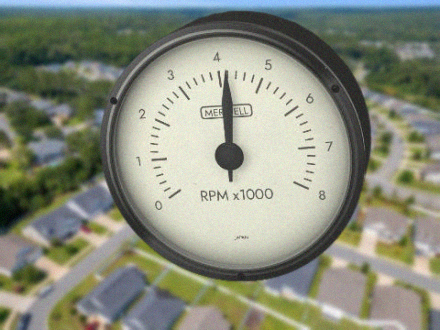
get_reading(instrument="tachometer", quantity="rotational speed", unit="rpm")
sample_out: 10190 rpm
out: 4200 rpm
